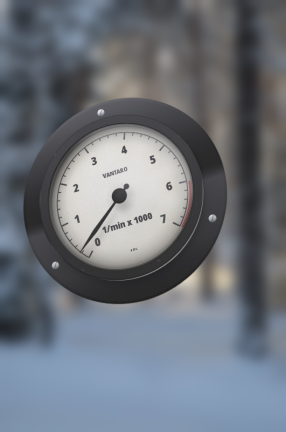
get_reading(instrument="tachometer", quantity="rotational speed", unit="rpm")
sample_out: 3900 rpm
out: 200 rpm
